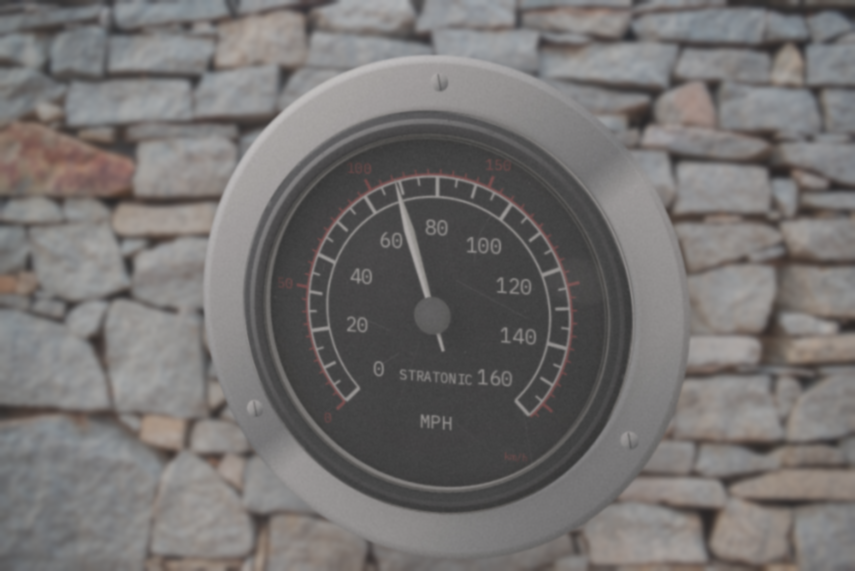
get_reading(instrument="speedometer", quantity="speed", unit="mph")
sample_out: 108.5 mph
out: 70 mph
